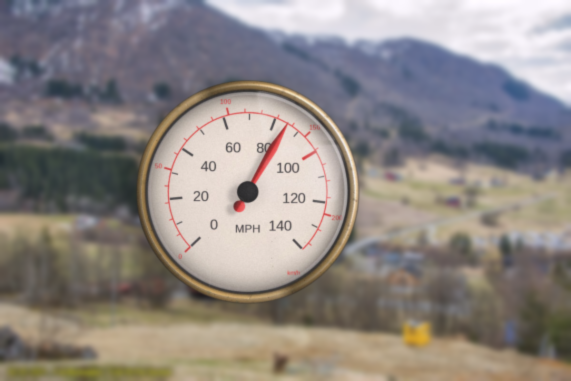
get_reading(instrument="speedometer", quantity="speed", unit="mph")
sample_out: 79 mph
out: 85 mph
